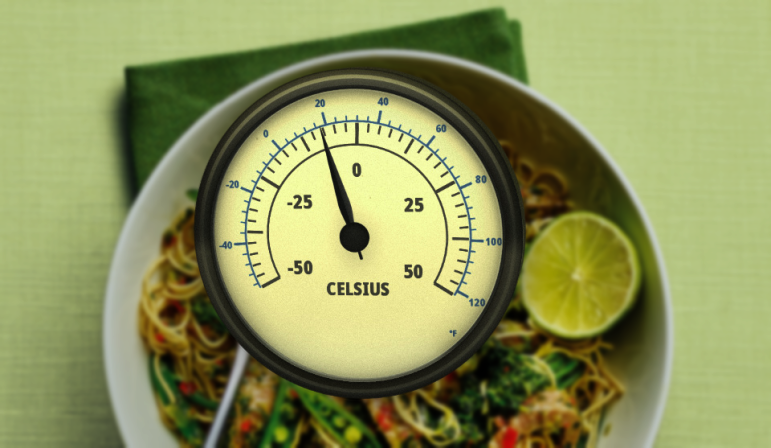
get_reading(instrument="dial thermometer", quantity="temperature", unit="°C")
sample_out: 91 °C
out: -7.5 °C
